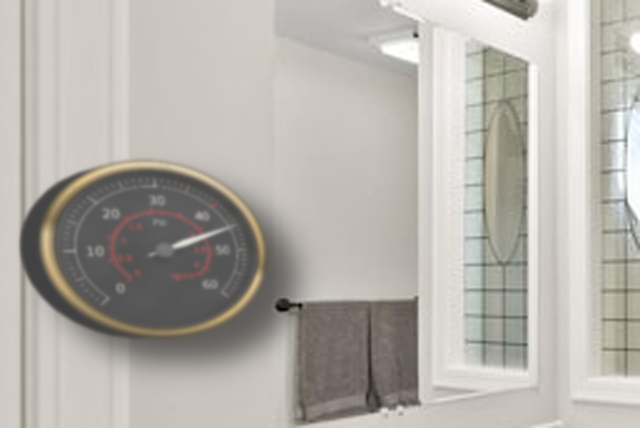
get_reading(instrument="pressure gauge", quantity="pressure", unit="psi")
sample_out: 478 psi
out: 45 psi
